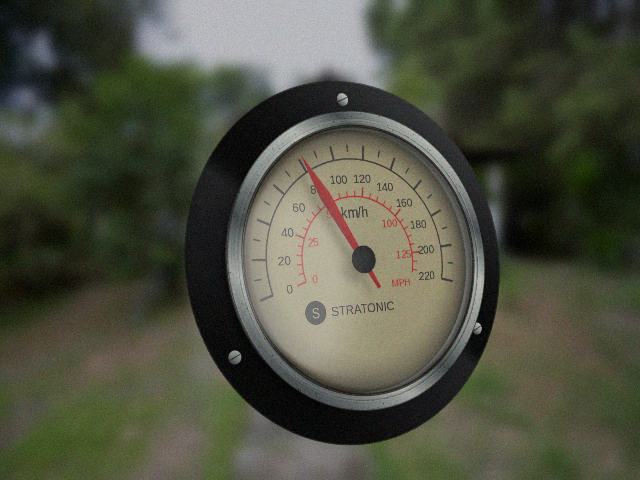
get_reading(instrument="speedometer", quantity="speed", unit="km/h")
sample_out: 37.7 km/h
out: 80 km/h
